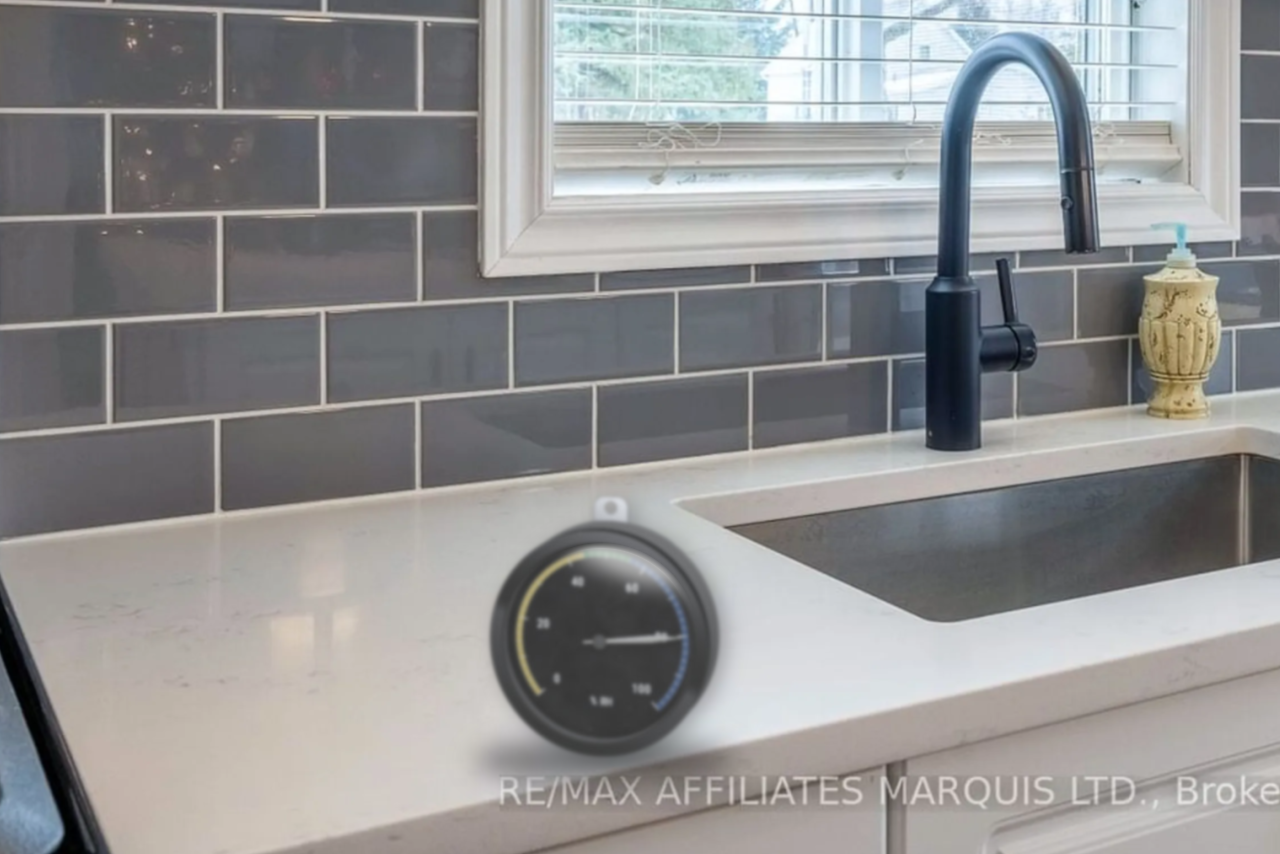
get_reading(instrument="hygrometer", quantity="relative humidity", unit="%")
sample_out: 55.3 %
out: 80 %
